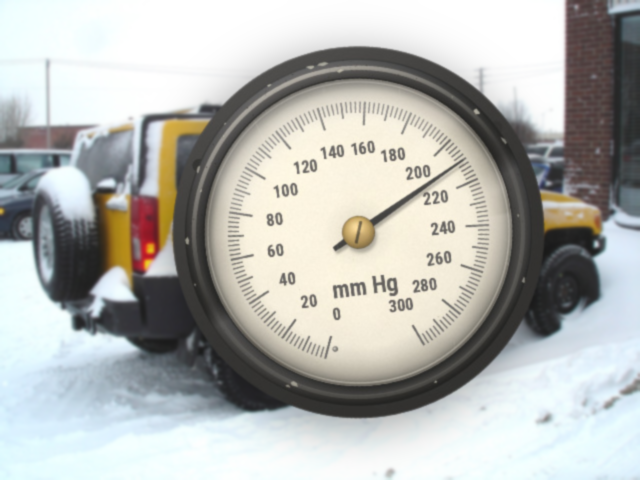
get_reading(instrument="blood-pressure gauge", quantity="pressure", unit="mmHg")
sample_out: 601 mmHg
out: 210 mmHg
